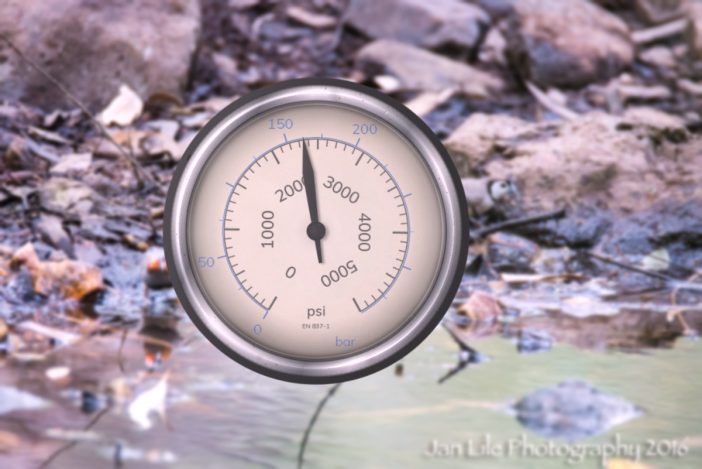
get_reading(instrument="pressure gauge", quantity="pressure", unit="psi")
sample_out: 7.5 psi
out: 2350 psi
